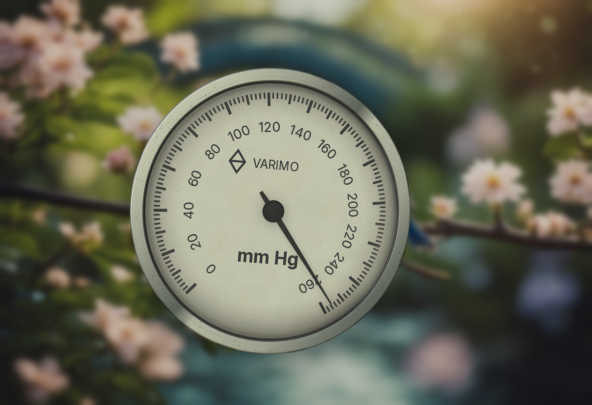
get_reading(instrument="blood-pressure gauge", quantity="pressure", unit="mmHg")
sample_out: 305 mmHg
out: 256 mmHg
